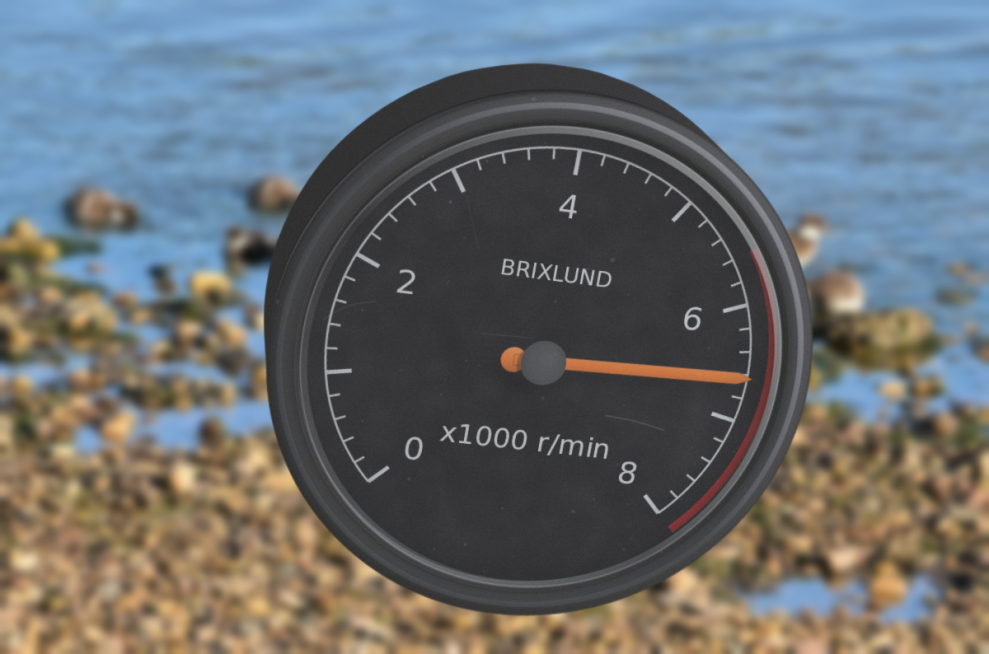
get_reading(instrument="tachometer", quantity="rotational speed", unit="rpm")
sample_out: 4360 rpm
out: 6600 rpm
